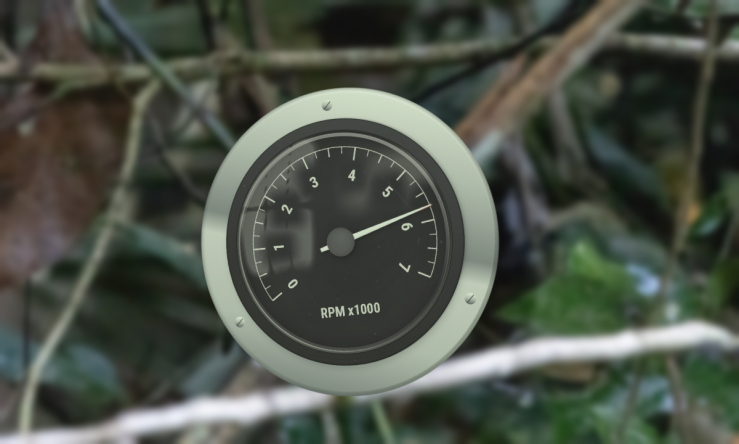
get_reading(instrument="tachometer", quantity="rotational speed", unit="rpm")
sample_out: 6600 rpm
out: 5750 rpm
